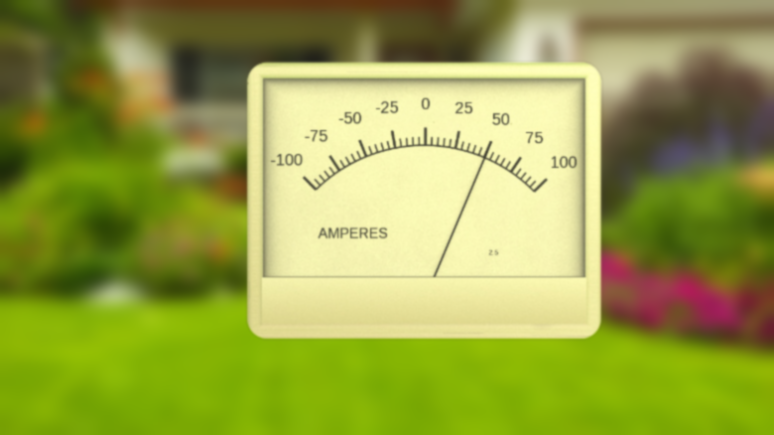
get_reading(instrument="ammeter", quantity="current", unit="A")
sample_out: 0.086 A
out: 50 A
